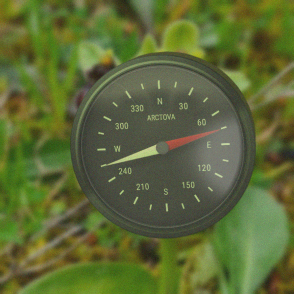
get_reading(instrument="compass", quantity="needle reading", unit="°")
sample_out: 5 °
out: 75 °
